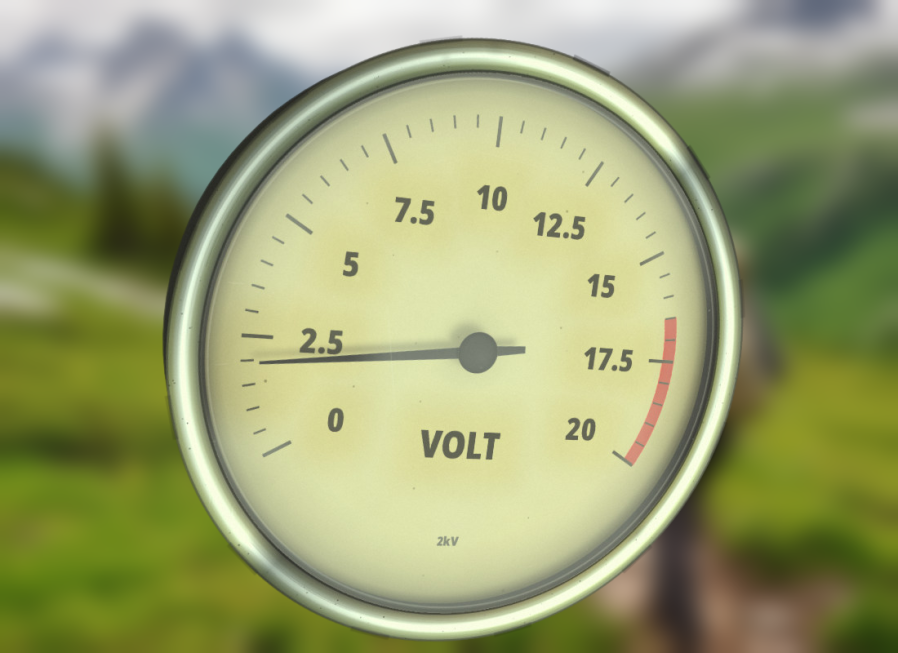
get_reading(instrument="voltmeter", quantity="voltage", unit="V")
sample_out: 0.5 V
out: 2 V
